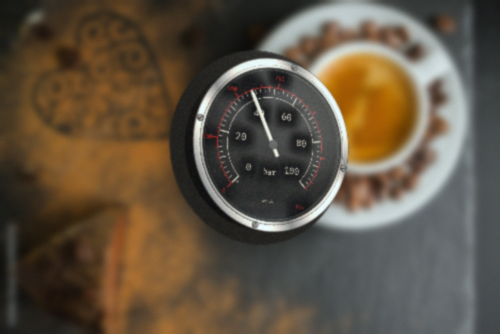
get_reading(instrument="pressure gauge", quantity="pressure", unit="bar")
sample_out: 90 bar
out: 40 bar
